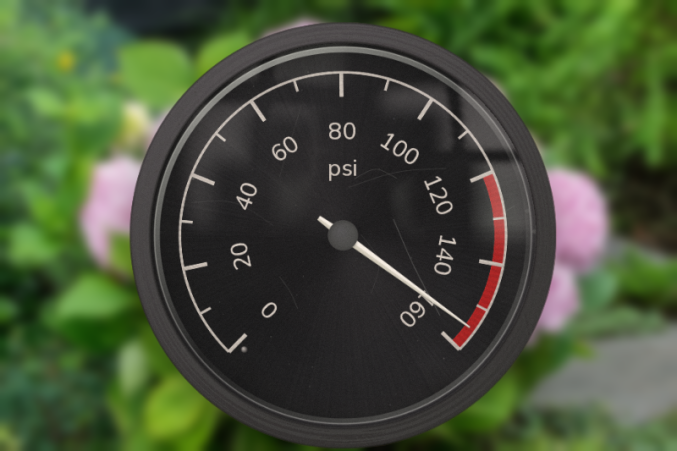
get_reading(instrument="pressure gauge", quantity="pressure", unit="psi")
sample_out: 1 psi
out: 155 psi
